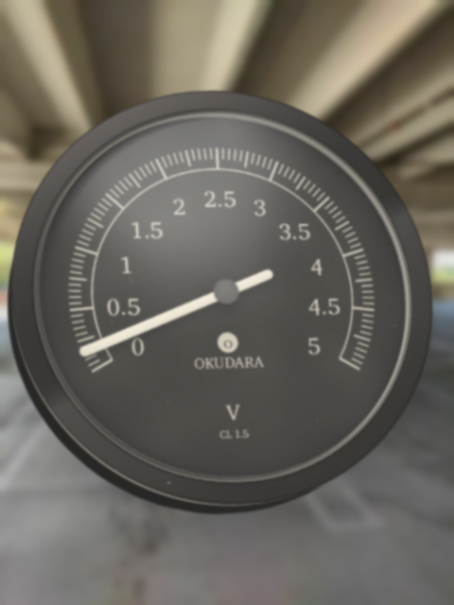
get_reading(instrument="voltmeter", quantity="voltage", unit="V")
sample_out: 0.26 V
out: 0.15 V
